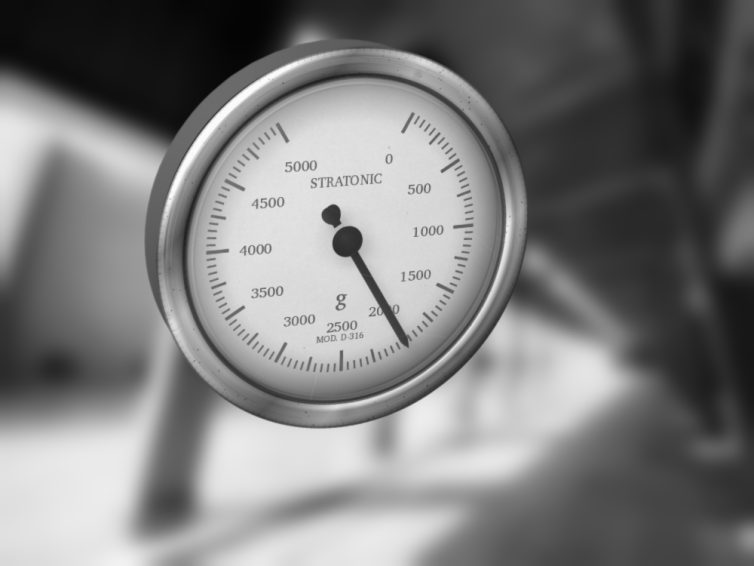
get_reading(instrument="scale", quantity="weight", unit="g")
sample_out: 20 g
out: 2000 g
